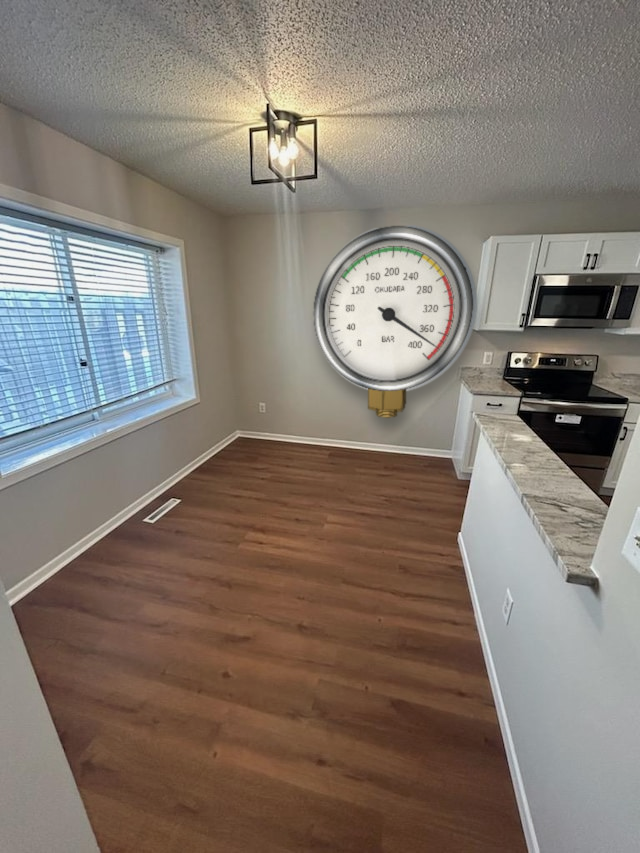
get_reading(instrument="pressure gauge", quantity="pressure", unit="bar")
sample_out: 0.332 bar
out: 380 bar
